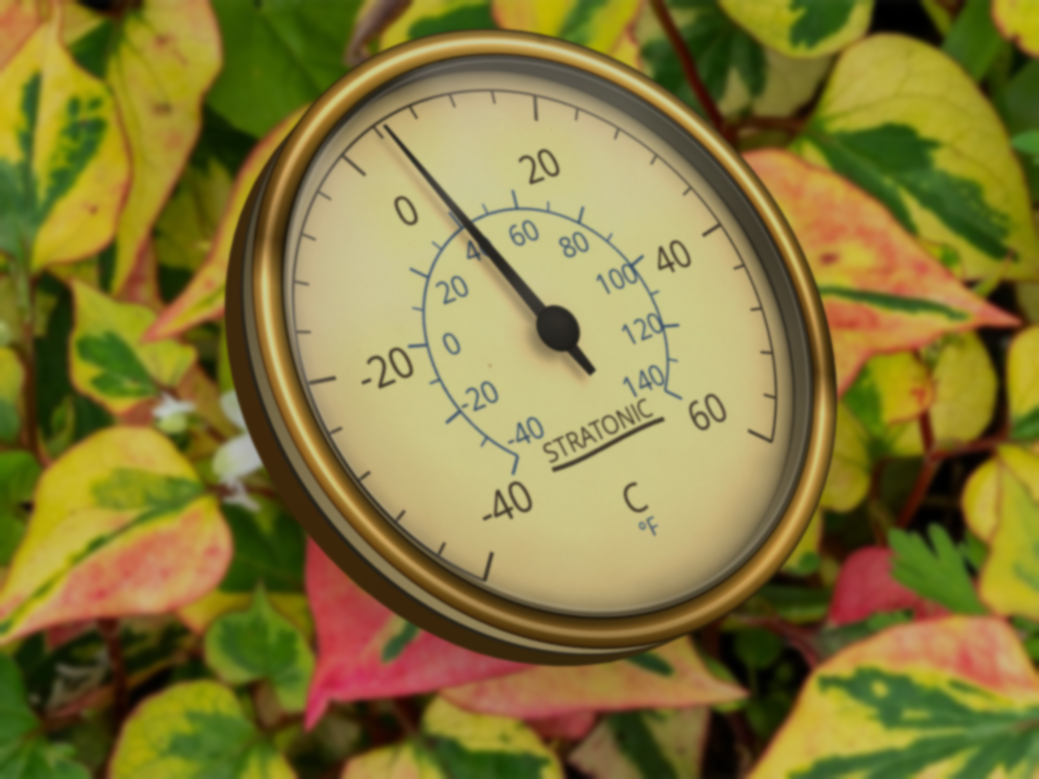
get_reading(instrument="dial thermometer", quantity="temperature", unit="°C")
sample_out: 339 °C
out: 4 °C
